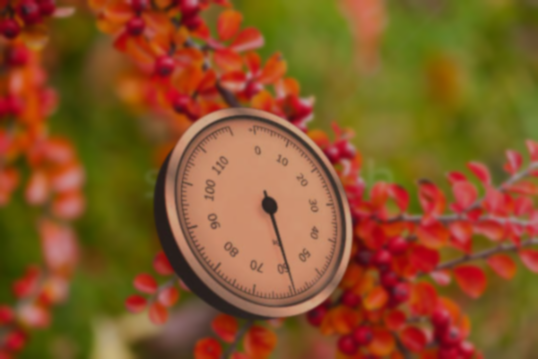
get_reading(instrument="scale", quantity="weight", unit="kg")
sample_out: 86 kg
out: 60 kg
